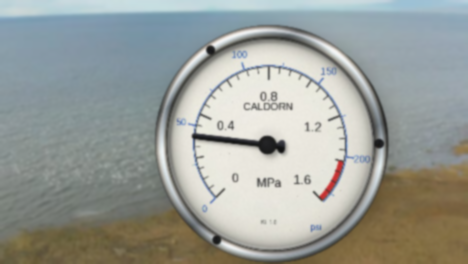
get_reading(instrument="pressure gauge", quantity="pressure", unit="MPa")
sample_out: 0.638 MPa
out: 0.3 MPa
